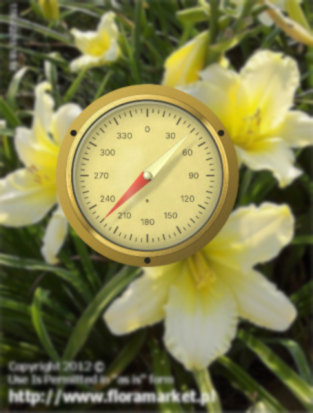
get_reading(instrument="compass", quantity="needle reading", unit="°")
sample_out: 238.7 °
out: 225 °
